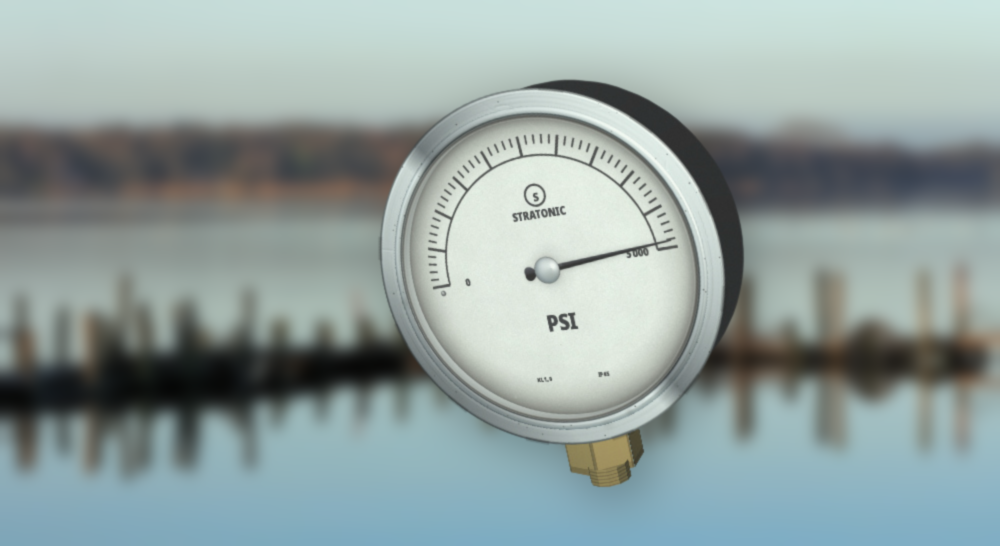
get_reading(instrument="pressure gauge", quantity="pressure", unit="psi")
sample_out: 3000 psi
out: 4900 psi
